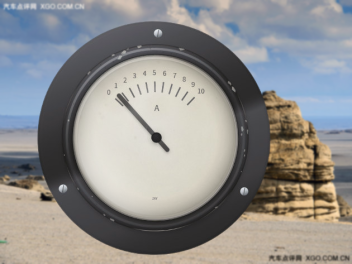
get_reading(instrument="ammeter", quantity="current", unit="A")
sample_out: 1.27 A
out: 0.5 A
